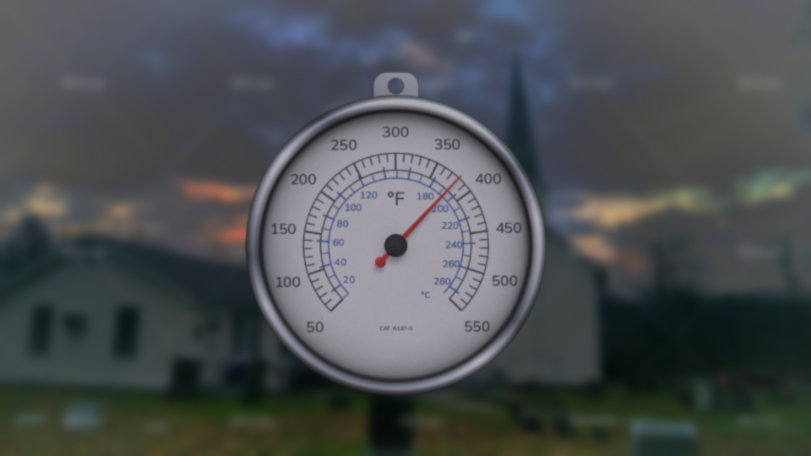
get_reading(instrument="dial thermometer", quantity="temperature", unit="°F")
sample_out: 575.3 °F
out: 380 °F
